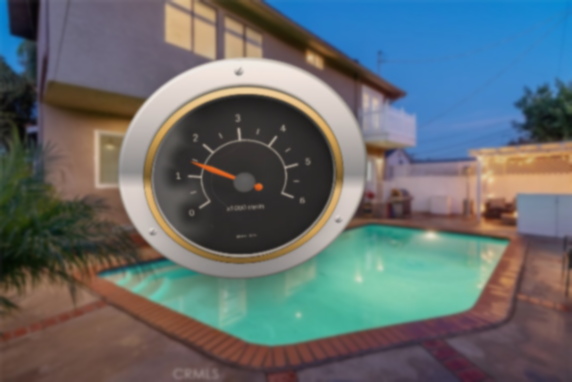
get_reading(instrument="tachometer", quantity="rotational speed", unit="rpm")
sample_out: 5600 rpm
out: 1500 rpm
